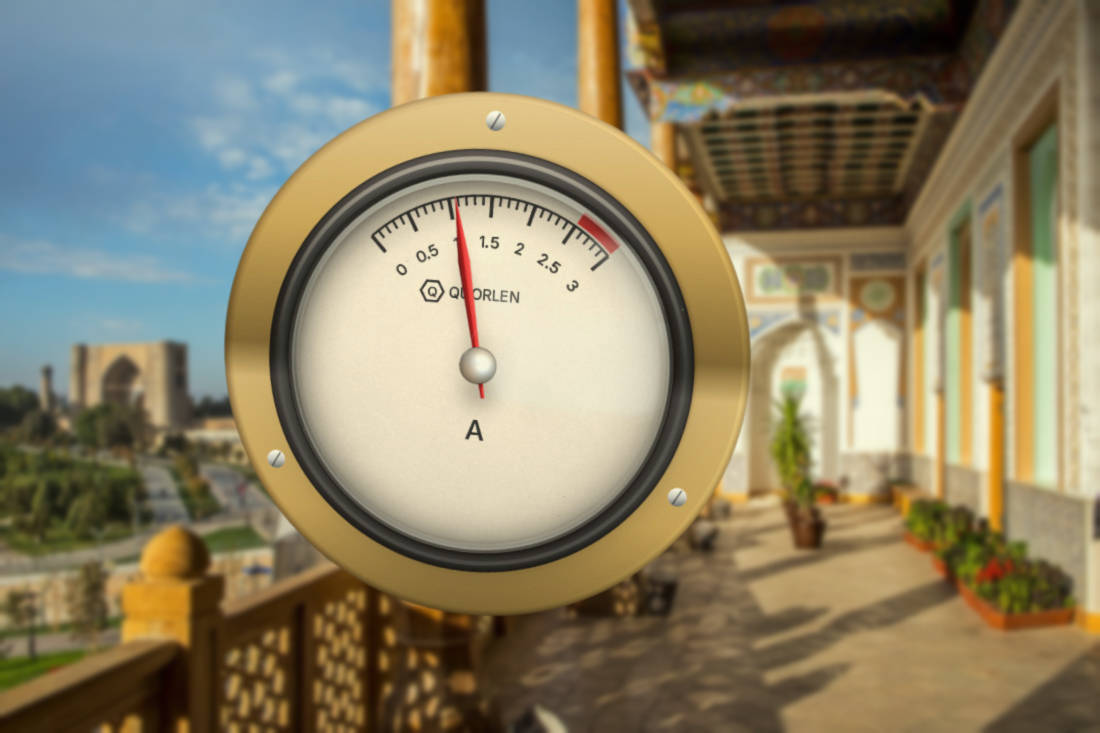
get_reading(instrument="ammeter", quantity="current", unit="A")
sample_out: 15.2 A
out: 1.1 A
